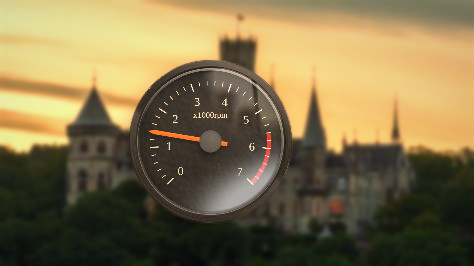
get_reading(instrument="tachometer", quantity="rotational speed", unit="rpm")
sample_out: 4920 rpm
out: 1400 rpm
